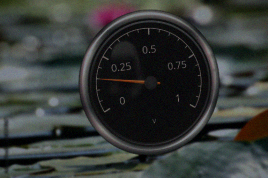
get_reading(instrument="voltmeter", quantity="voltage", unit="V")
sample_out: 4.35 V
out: 0.15 V
